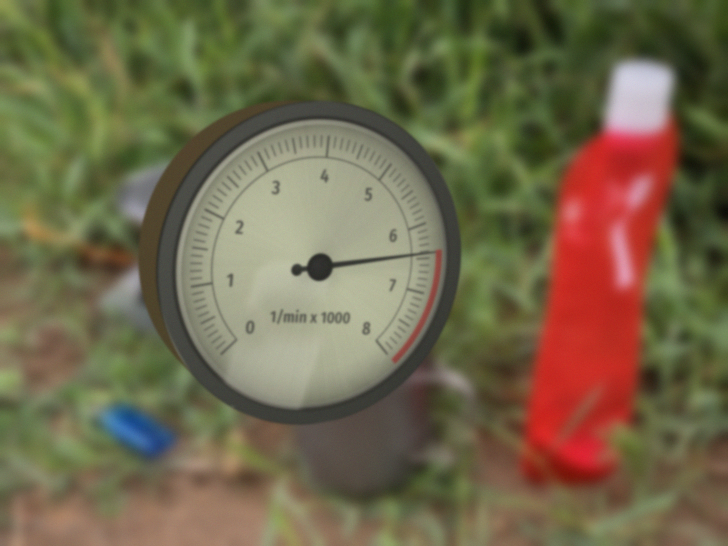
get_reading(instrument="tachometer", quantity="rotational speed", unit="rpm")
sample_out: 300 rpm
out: 6400 rpm
